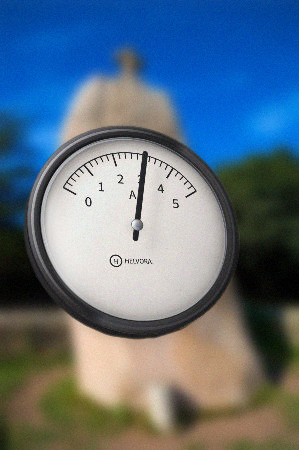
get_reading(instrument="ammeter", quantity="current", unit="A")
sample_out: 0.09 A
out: 3 A
